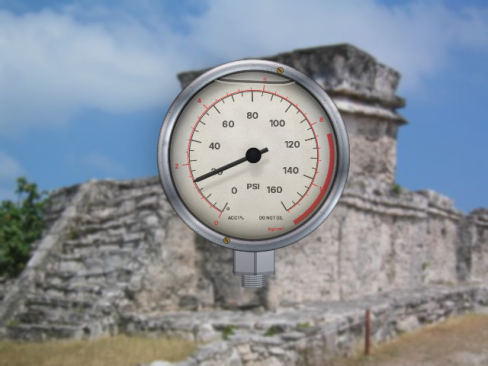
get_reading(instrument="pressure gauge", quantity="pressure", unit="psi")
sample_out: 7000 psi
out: 20 psi
